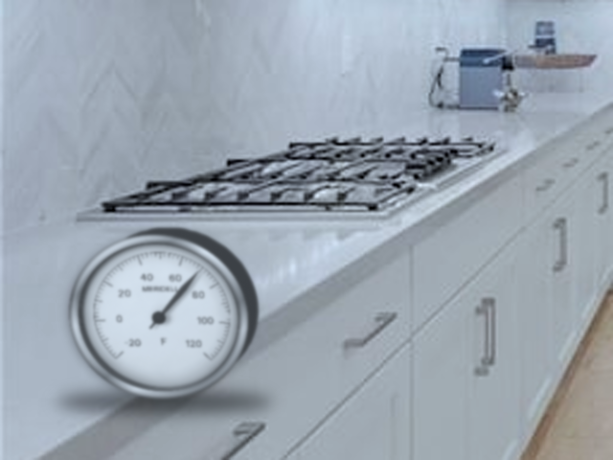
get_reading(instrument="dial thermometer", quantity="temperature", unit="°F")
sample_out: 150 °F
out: 70 °F
